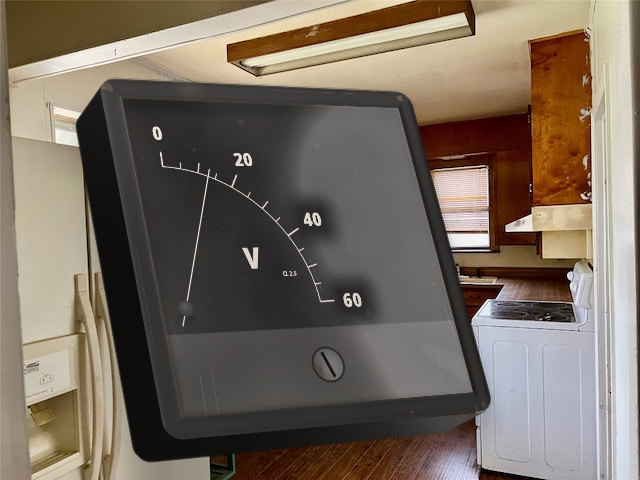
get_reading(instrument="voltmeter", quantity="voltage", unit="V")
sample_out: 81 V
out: 12.5 V
